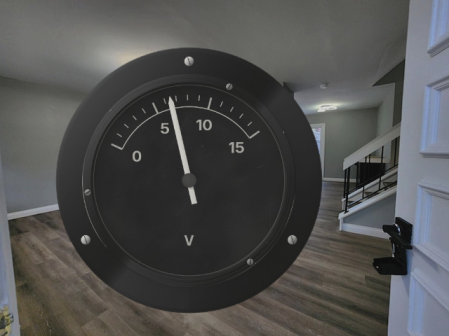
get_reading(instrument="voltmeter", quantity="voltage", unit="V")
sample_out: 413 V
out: 6.5 V
